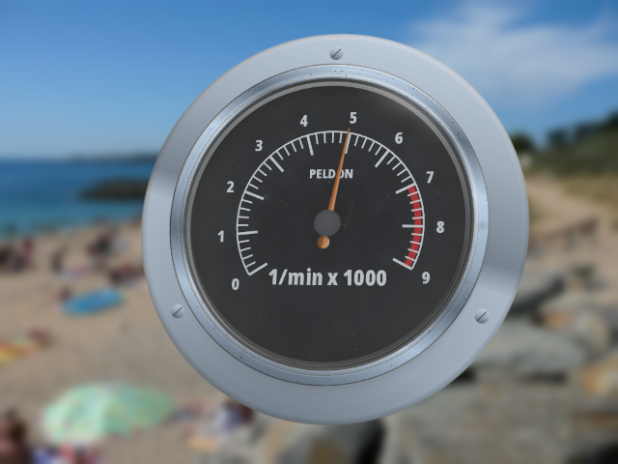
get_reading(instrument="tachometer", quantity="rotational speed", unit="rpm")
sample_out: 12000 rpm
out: 5000 rpm
